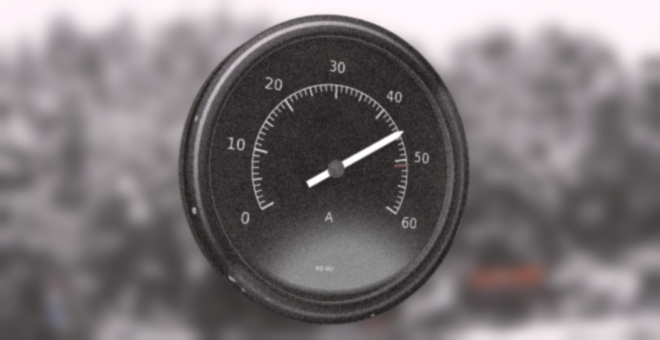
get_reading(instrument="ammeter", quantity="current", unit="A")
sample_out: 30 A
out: 45 A
